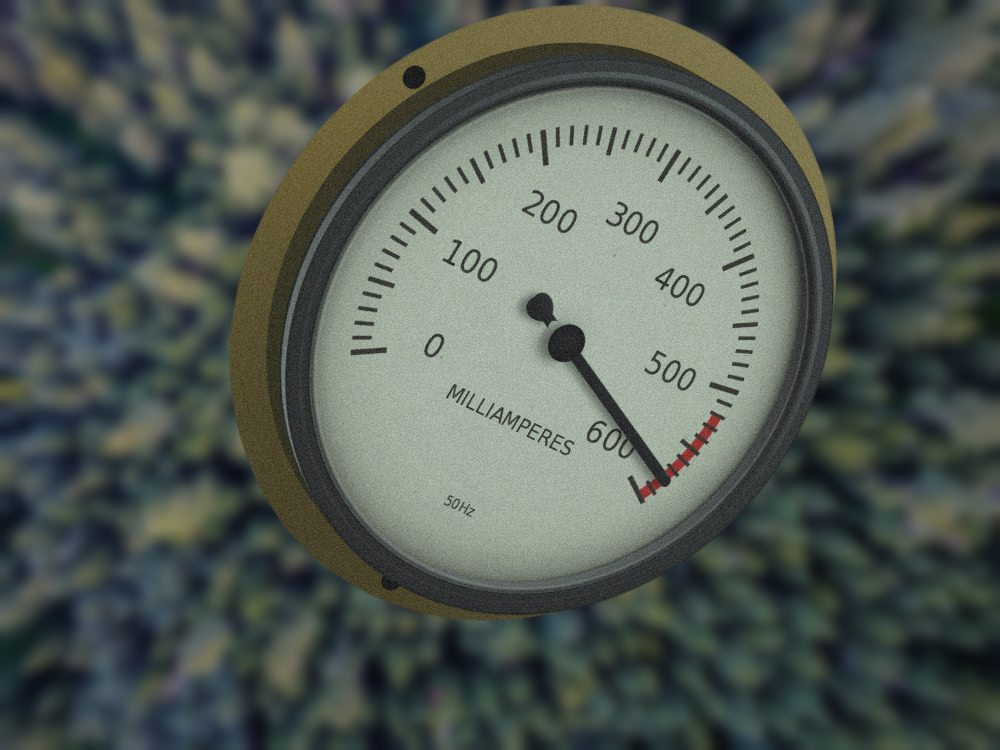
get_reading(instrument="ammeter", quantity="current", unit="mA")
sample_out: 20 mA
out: 580 mA
